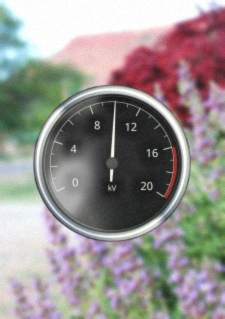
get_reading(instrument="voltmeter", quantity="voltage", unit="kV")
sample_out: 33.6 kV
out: 10 kV
